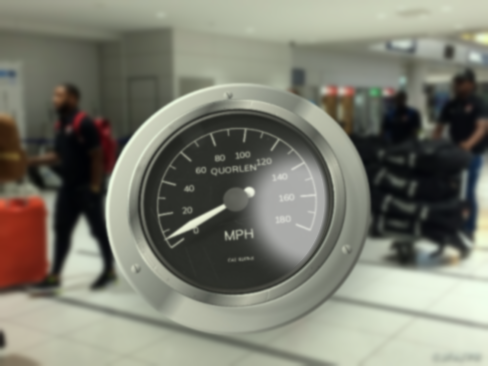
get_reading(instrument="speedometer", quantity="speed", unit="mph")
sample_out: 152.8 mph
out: 5 mph
